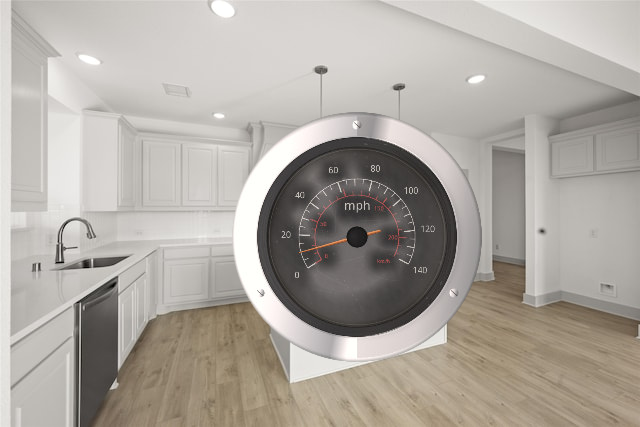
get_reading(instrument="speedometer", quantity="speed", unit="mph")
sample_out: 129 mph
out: 10 mph
